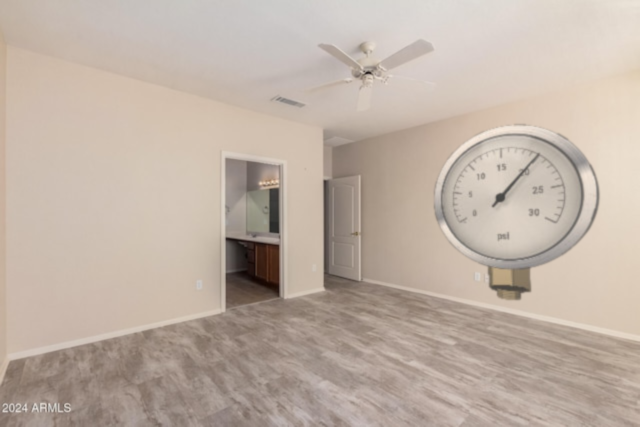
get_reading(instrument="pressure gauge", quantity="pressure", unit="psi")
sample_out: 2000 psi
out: 20 psi
